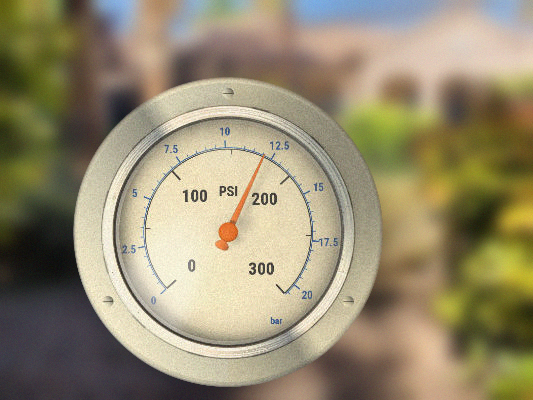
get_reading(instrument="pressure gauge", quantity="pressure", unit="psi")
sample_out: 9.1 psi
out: 175 psi
